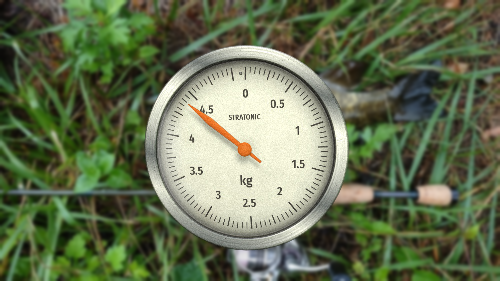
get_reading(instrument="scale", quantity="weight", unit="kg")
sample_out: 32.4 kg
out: 4.4 kg
